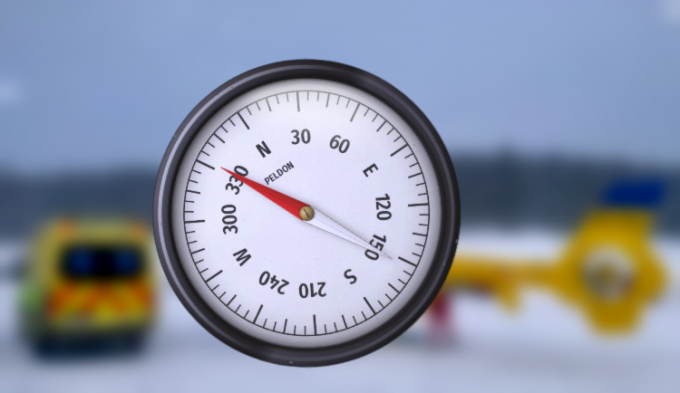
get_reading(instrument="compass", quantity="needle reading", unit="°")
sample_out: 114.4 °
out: 332.5 °
